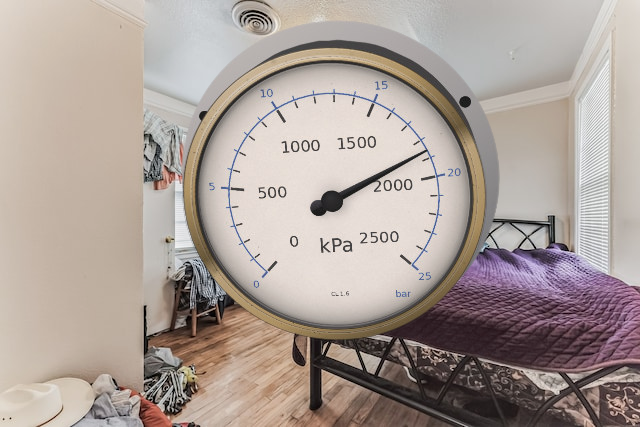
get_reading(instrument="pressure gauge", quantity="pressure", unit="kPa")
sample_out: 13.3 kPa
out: 1850 kPa
